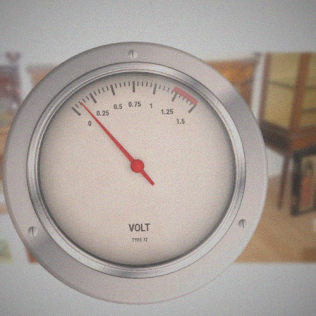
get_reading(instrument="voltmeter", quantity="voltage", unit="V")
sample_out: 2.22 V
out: 0.1 V
